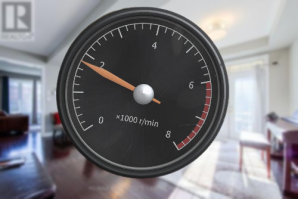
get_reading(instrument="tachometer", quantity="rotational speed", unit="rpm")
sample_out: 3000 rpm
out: 1800 rpm
